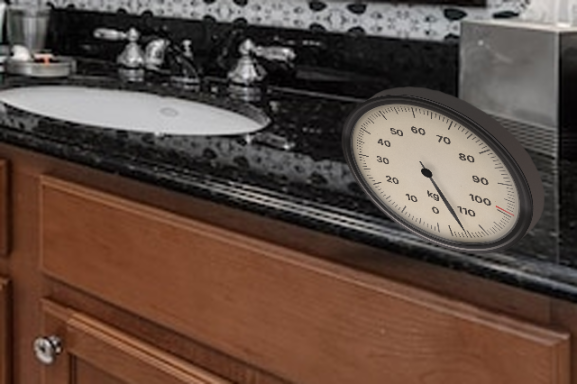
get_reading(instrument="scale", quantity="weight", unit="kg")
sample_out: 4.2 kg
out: 115 kg
